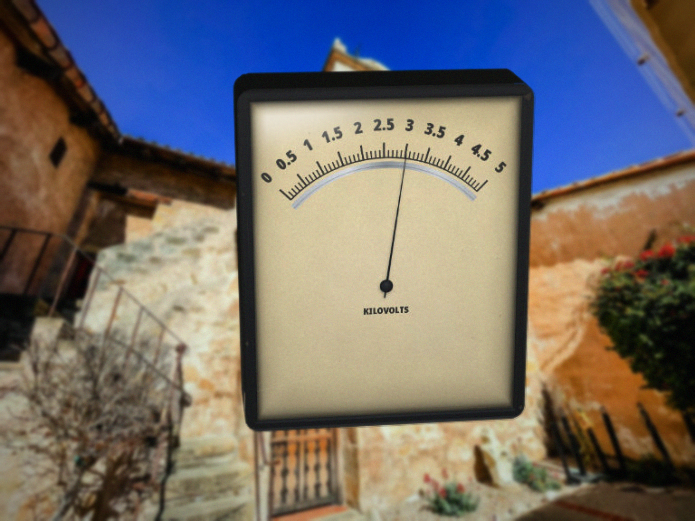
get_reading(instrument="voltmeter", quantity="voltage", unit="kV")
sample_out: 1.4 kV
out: 3 kV
